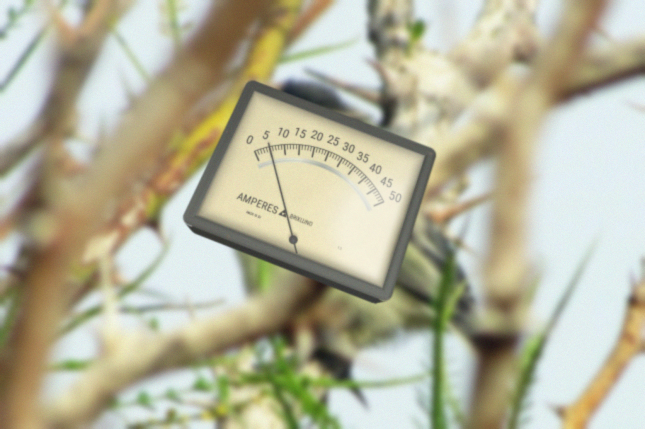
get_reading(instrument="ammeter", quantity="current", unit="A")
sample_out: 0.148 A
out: 5 A
